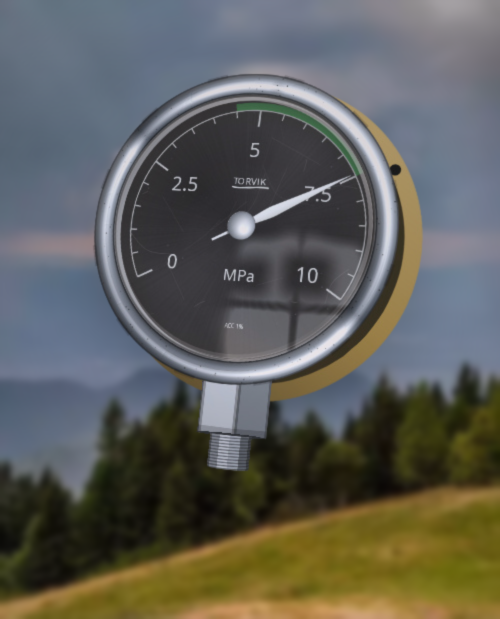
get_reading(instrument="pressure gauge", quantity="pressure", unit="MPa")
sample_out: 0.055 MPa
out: 7.5 MPa
